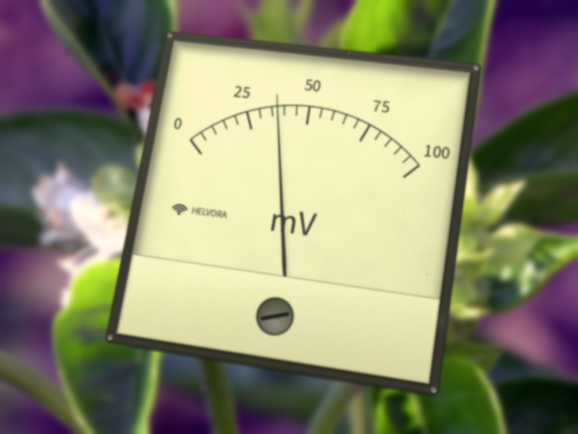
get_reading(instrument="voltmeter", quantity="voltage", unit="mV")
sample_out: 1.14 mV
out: 37.5 mV
